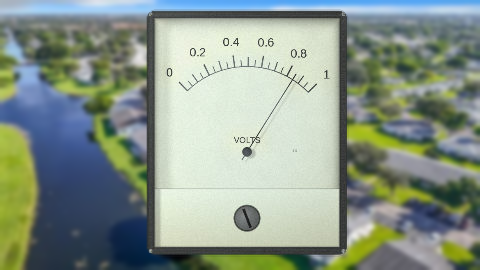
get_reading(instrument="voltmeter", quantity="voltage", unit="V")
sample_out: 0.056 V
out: 0.85 V
